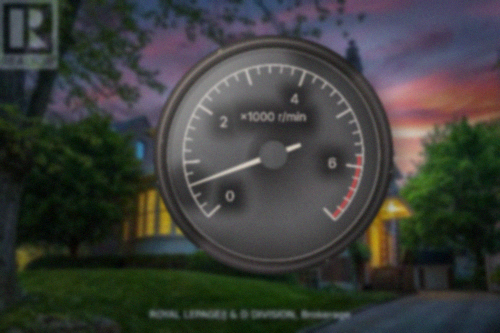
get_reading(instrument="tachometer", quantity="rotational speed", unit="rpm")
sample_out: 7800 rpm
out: 600 rpm
